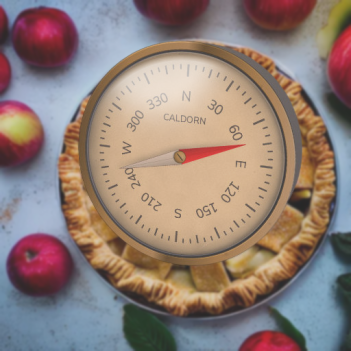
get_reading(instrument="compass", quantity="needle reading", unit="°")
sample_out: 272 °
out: 72.5 °
